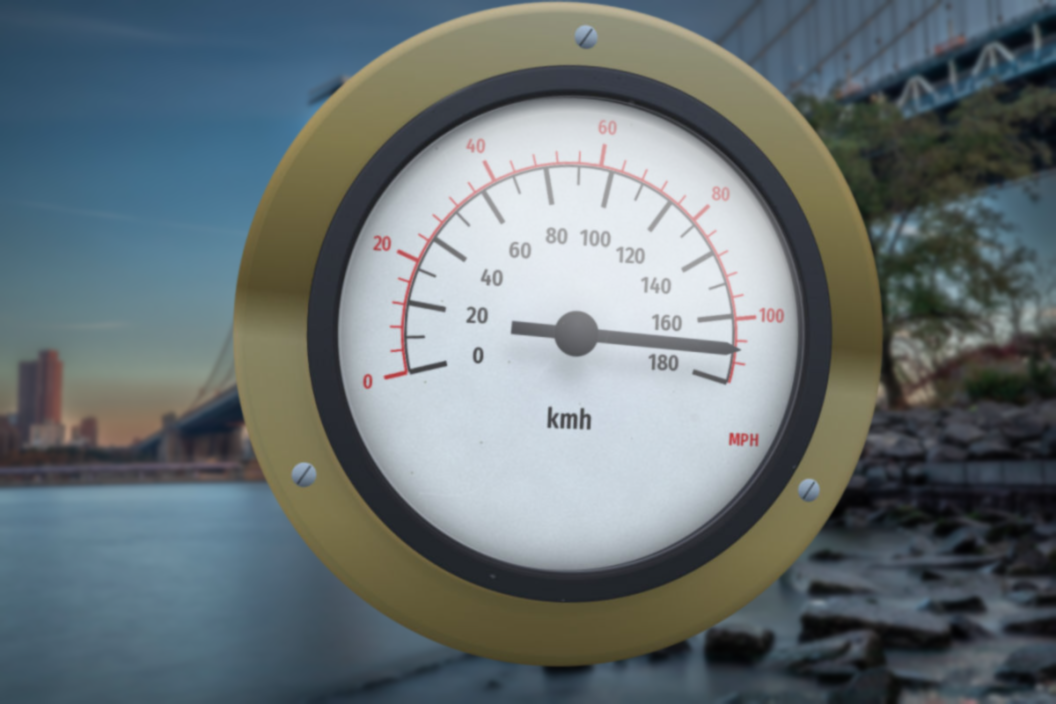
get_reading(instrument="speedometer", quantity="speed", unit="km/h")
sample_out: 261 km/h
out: 170 km/h
